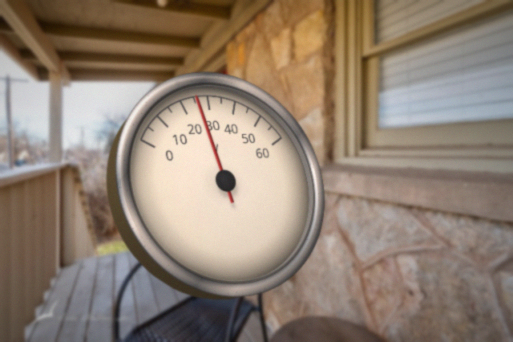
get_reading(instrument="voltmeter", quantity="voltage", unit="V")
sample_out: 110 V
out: 25 V
